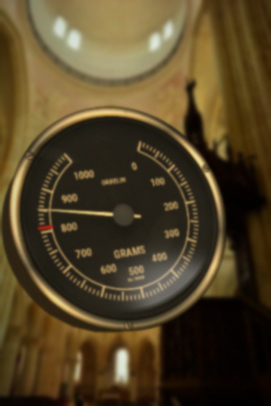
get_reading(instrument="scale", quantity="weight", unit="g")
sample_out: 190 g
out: 850 g
